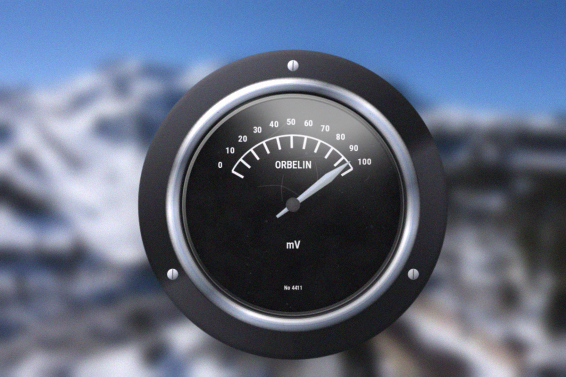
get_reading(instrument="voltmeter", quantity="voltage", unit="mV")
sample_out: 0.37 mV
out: 95 mV
